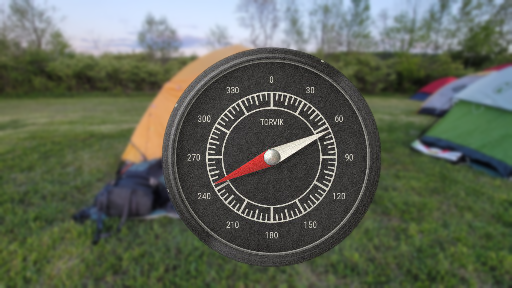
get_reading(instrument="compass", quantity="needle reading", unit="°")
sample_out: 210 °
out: 245 °
